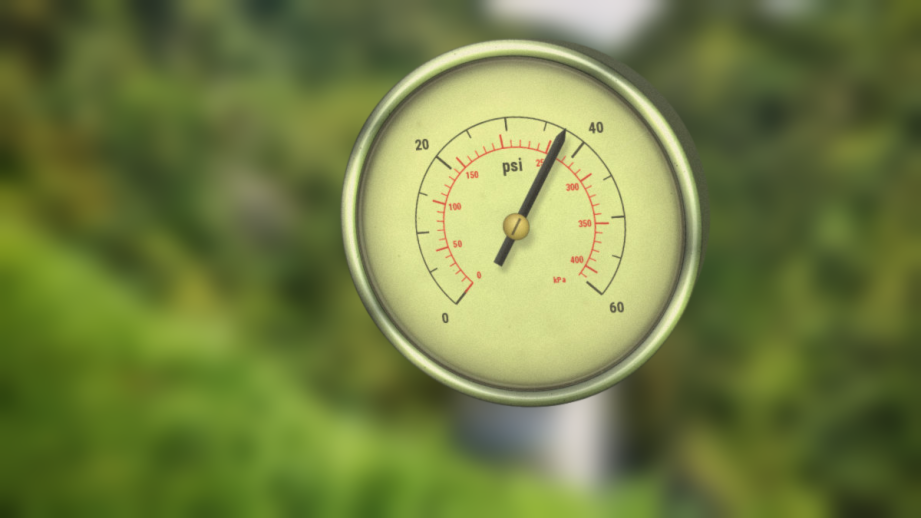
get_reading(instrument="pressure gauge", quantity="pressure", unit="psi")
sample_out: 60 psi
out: 37.5 psi
